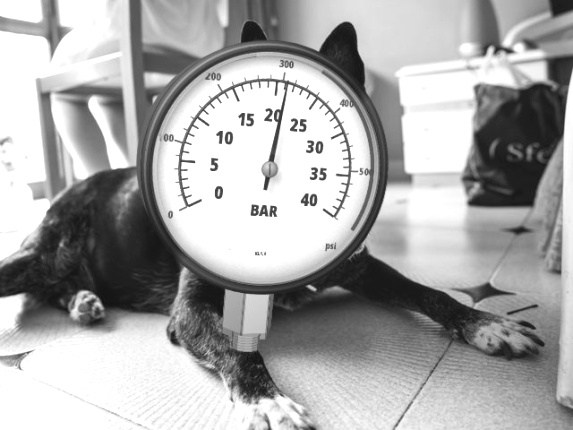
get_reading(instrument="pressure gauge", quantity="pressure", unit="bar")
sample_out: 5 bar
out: 21 bar
